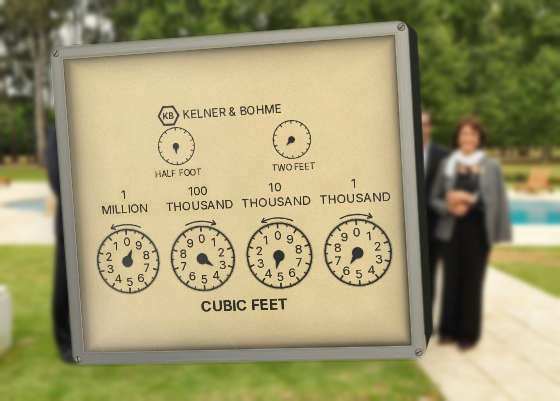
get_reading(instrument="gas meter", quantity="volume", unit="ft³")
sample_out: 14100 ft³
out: 934600 ft³
